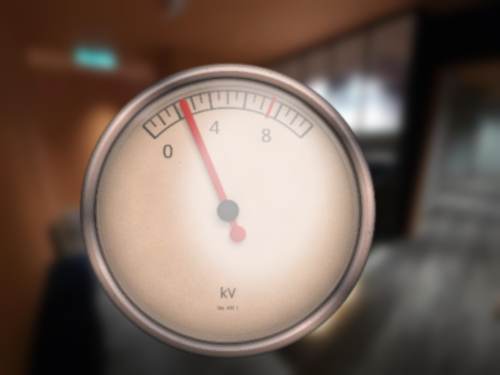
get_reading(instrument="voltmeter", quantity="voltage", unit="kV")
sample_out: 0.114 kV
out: 2.5 kV
